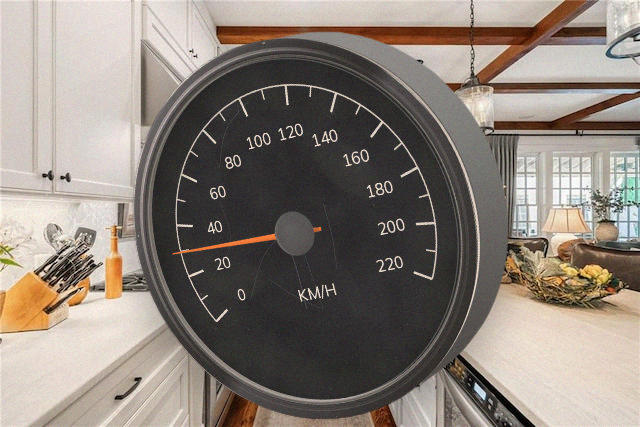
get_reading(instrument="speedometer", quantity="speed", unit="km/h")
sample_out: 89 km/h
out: 30 km/h
